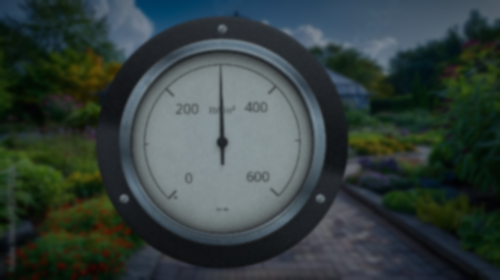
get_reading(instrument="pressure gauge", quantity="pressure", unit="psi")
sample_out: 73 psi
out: 300 psi
